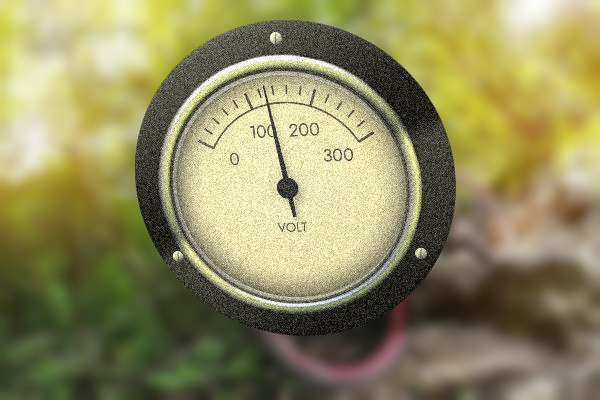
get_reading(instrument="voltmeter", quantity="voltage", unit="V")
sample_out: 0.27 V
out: 130 V
